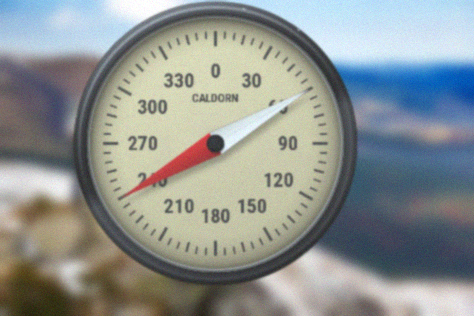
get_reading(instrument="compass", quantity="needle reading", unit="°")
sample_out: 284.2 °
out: 240 °
